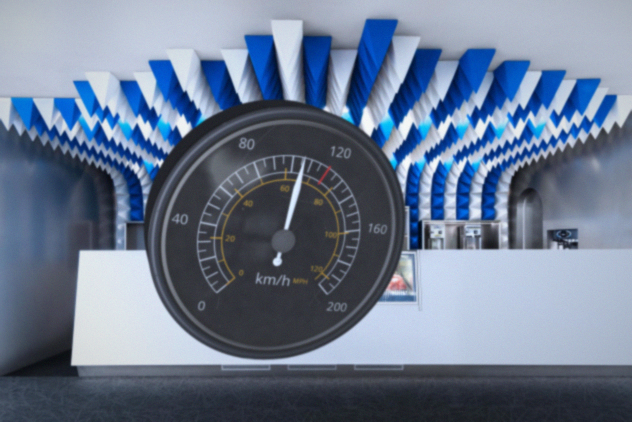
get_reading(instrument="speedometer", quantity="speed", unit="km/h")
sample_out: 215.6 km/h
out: 105 km/h
